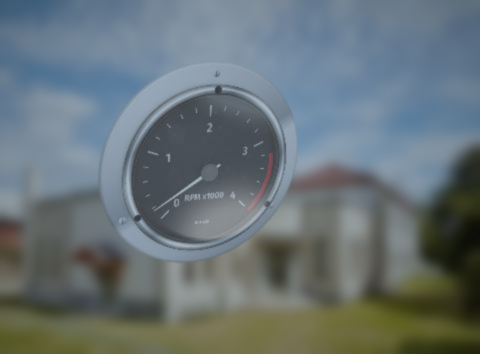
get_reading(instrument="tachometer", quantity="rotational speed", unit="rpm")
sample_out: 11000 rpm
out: 200 rpm
